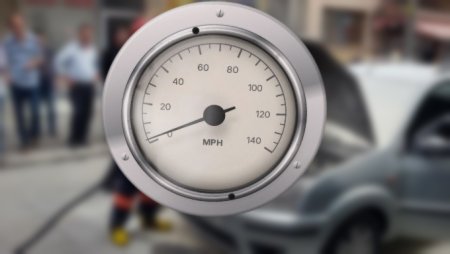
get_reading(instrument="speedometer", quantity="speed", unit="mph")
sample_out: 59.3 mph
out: 2.5 mph
